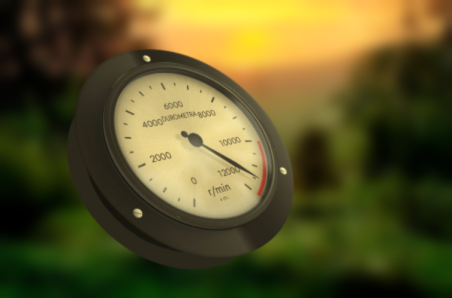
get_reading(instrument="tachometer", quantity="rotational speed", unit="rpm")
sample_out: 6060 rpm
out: 11500 rpm
